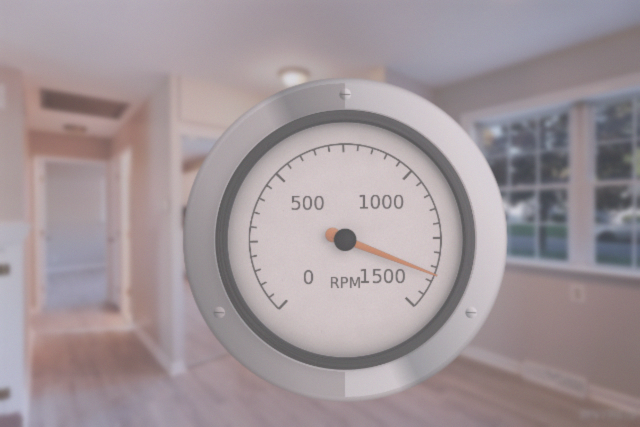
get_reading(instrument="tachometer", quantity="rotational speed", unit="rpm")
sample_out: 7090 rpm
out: 1375 rpm
